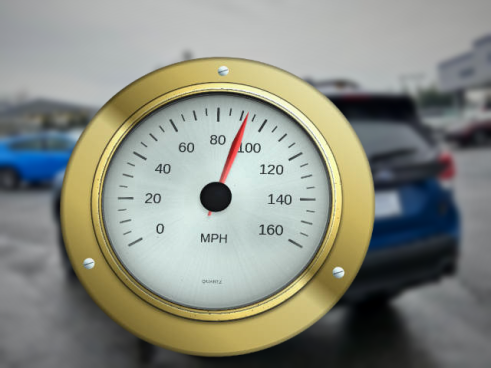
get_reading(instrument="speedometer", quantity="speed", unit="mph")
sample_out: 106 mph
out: 92.5 mph
